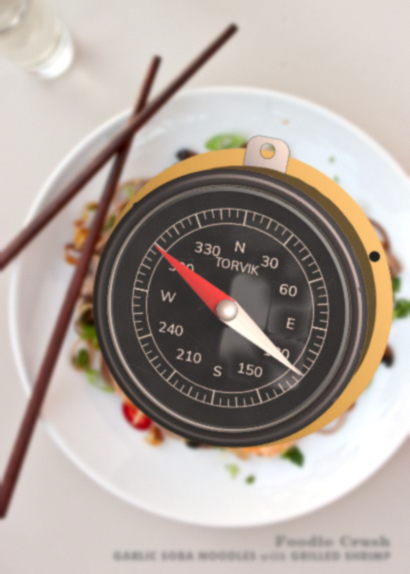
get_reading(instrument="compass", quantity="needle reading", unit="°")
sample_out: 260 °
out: 300 °
